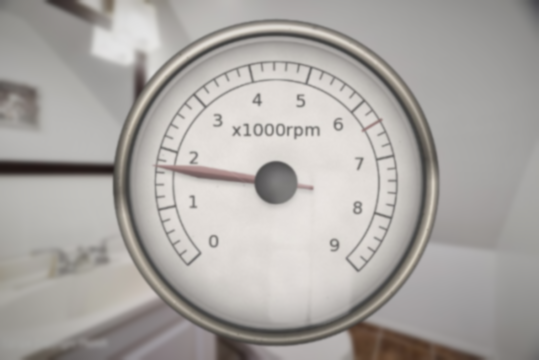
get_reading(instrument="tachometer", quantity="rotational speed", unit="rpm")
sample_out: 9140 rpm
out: 1700 rpm
